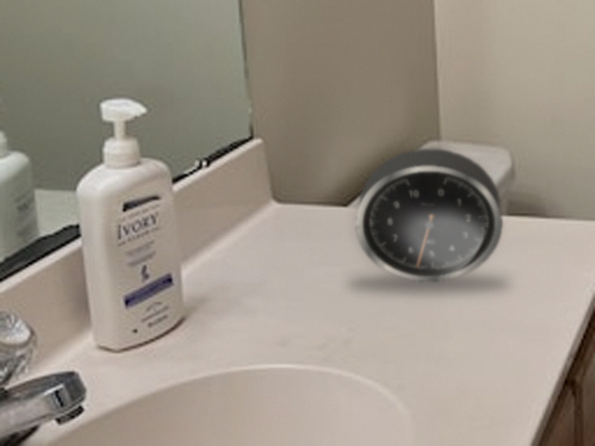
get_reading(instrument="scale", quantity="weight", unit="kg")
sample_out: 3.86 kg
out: 5.5 kg
